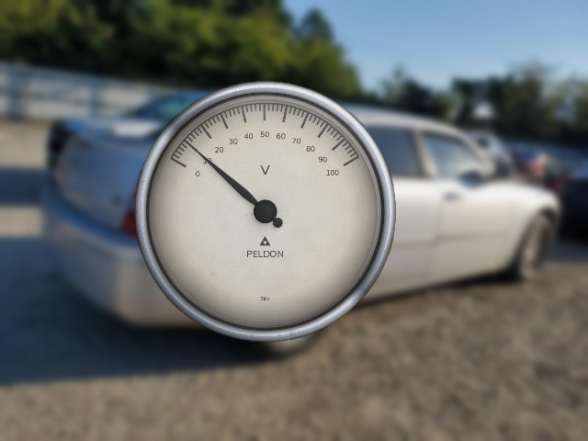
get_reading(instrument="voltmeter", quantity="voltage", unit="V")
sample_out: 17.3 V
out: 10 V
